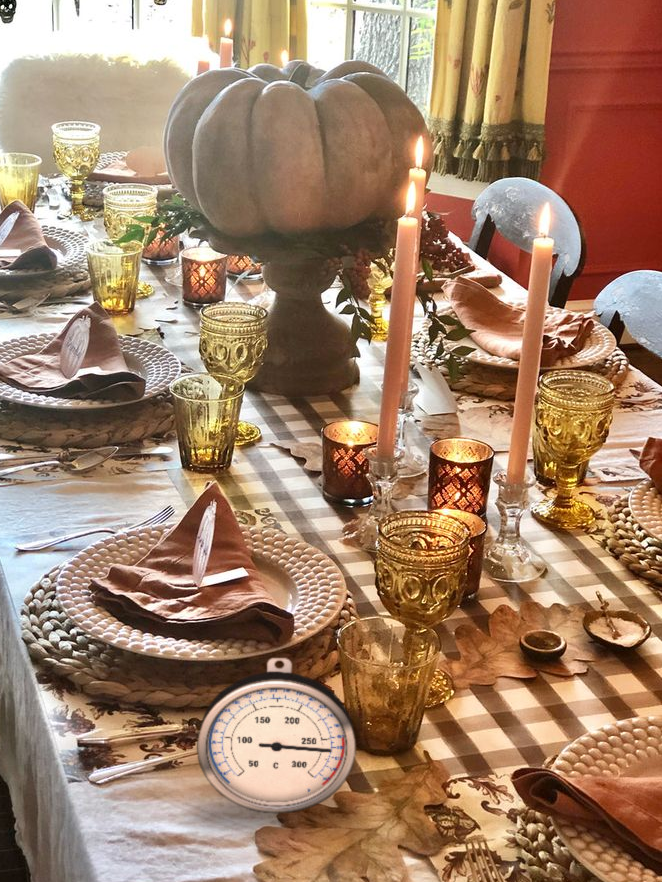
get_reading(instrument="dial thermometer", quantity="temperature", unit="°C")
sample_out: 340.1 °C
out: 262.5 °C
